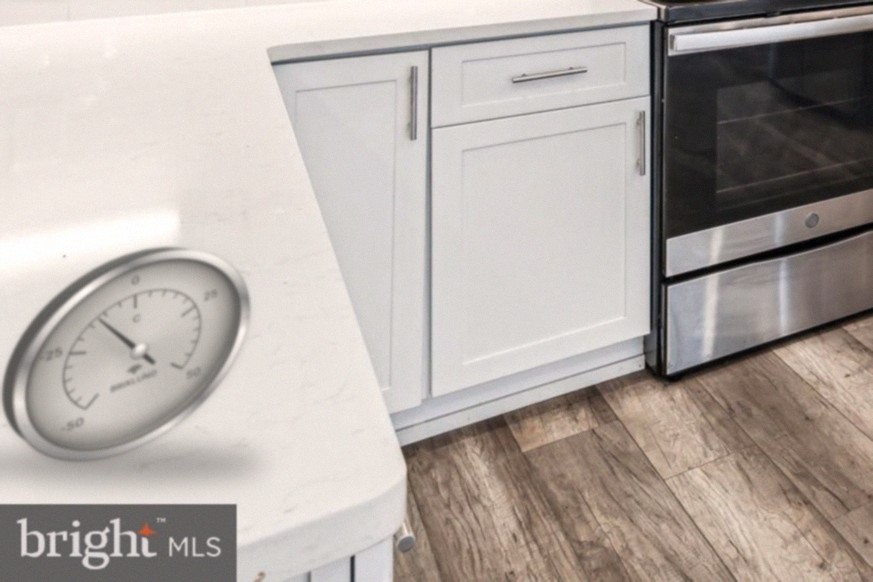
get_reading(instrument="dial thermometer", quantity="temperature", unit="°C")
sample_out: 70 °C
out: -12.5 °C
